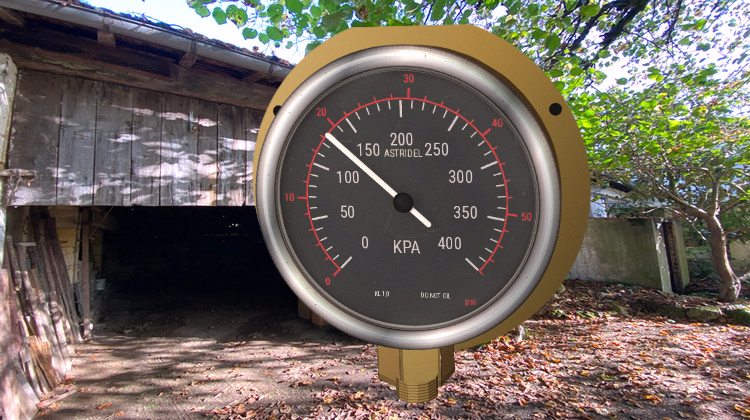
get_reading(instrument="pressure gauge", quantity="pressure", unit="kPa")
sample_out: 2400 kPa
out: 130 kPa
